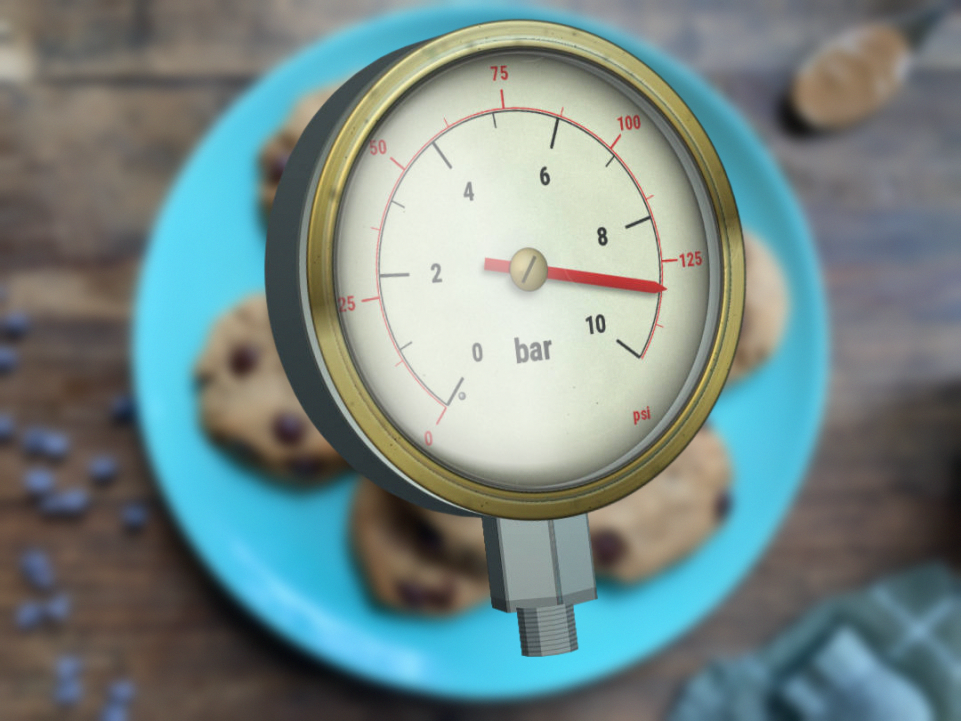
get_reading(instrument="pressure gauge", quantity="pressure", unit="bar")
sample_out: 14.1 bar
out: 9 bar
